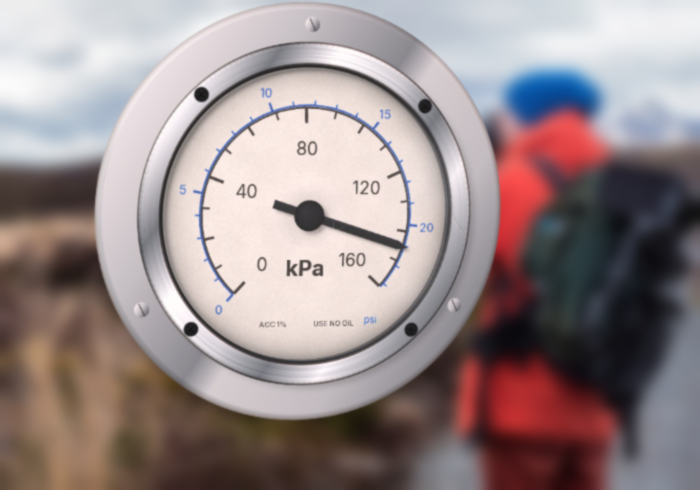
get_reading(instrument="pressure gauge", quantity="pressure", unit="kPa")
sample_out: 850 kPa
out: 145 kPa
